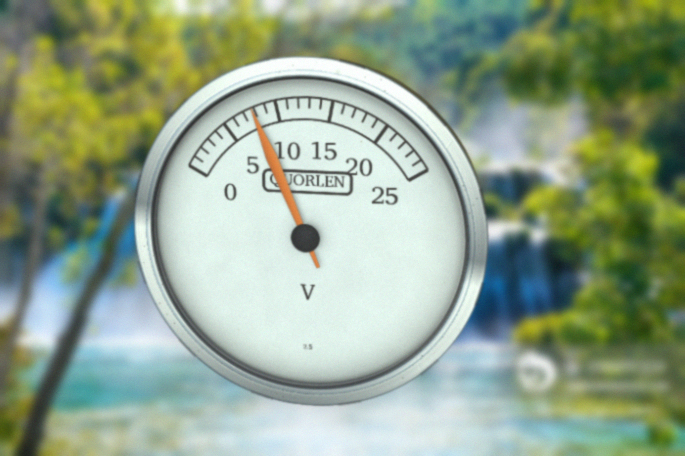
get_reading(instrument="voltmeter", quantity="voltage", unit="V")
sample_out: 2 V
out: 8 V
